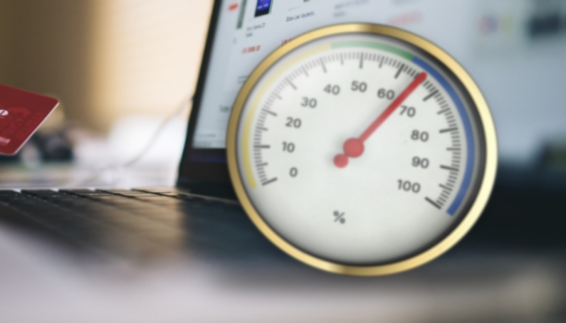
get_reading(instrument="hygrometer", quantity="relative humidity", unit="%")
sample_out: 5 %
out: 65 %
